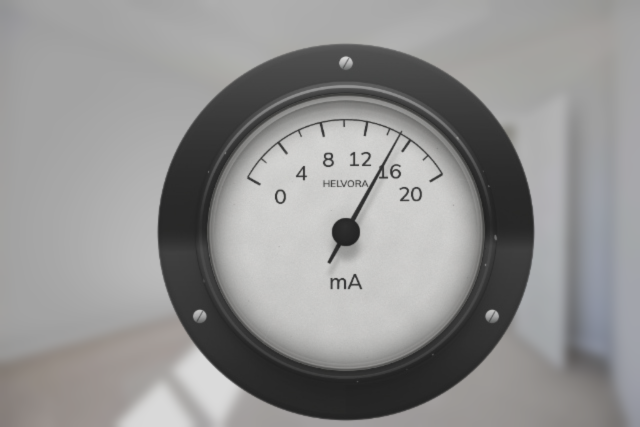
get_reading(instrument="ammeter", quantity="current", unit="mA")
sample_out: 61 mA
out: 15 mA
